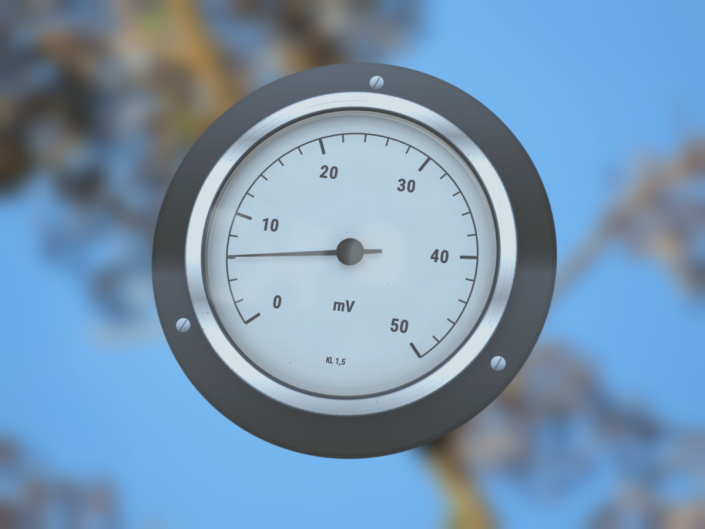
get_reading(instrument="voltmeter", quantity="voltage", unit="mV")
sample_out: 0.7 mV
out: 6 mV
